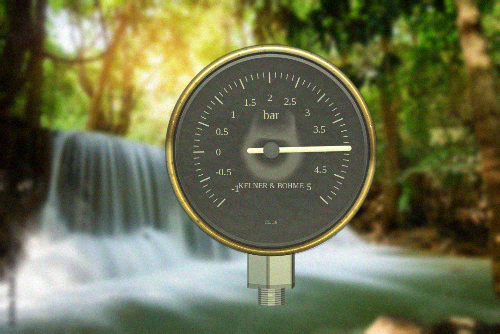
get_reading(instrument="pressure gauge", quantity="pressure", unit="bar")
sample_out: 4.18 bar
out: 4 bar
